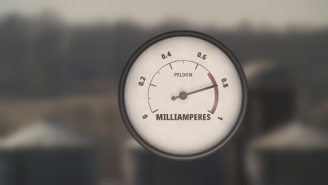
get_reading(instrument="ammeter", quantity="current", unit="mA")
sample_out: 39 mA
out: 0.8 mA
